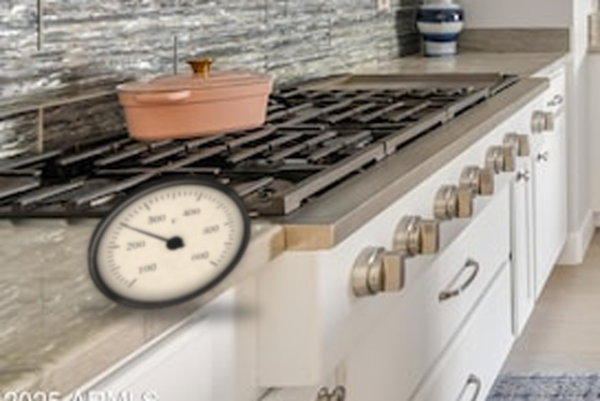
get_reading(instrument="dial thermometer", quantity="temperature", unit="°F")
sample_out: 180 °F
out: 250 °F
